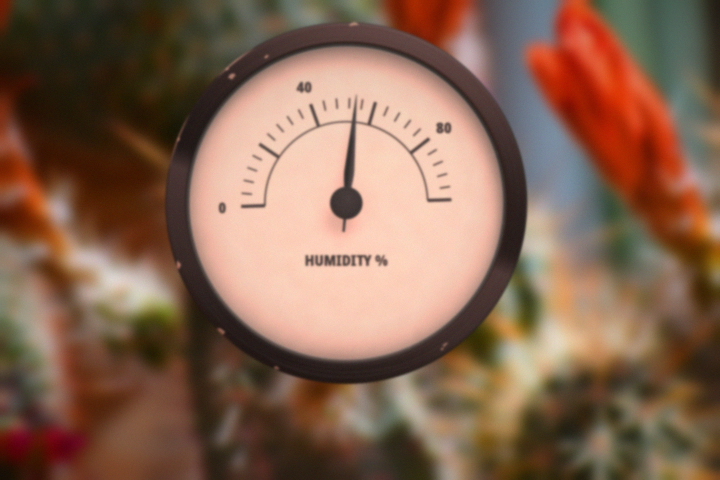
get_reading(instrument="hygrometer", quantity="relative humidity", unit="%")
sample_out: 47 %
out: 54 %
